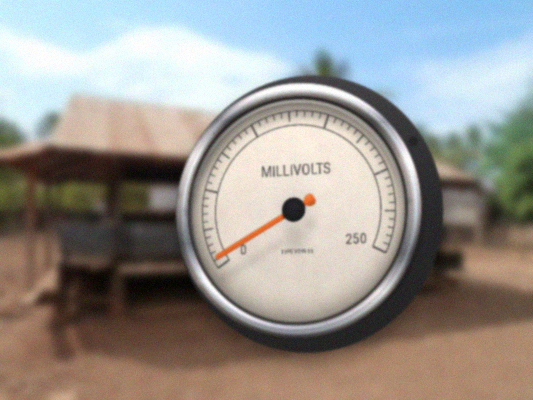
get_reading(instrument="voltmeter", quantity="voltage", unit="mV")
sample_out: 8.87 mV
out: 5 mV
